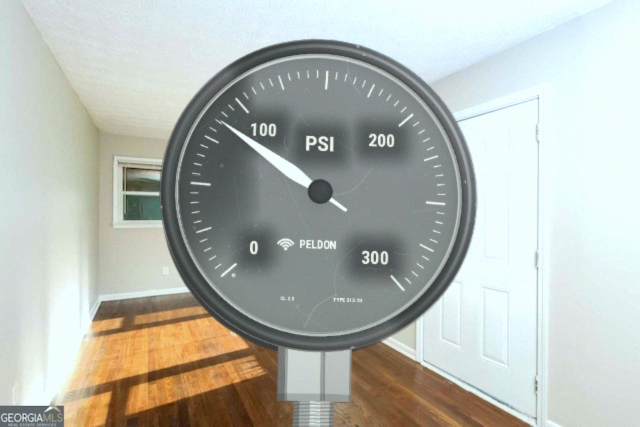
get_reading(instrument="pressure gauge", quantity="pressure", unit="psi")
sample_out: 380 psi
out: 85 psi
